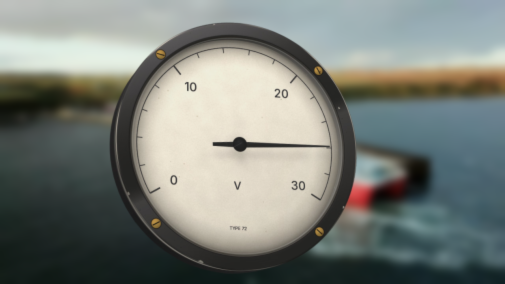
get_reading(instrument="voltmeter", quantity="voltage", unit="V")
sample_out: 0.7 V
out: 26 V
